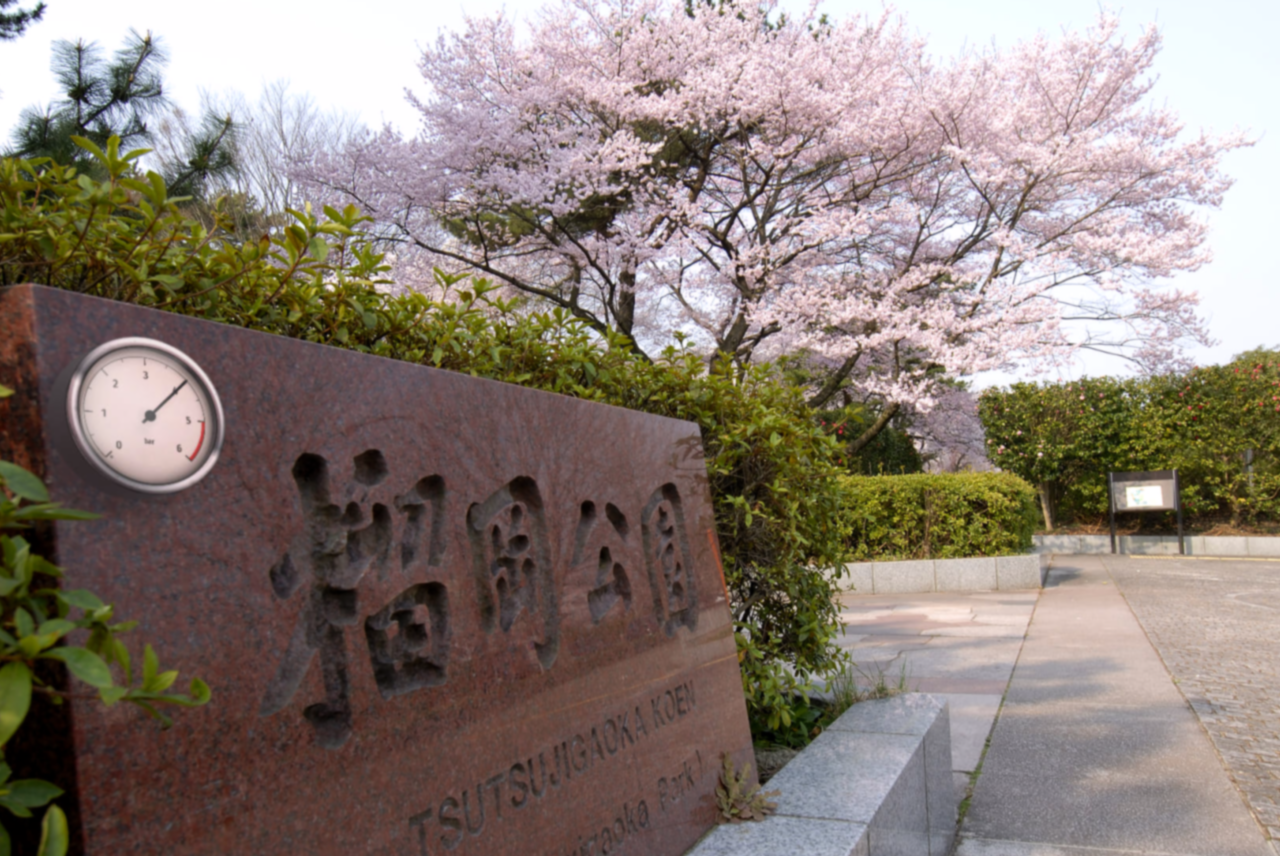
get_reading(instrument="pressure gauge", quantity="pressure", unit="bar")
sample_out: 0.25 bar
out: 4 bar
